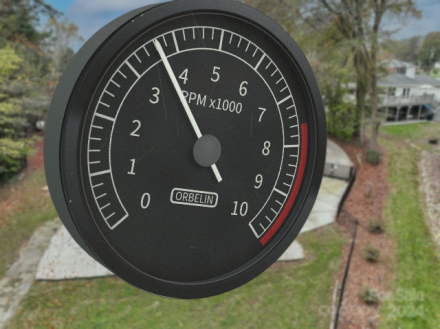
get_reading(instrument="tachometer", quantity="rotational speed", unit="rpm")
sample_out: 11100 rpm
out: 3600 rpm
